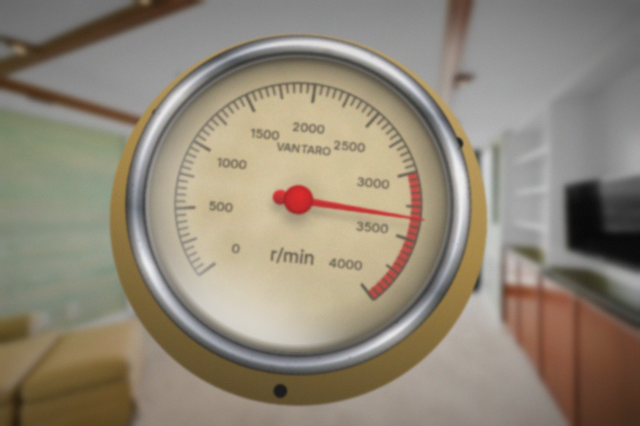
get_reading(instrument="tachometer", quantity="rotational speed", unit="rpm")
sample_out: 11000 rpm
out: 3350 rpm
